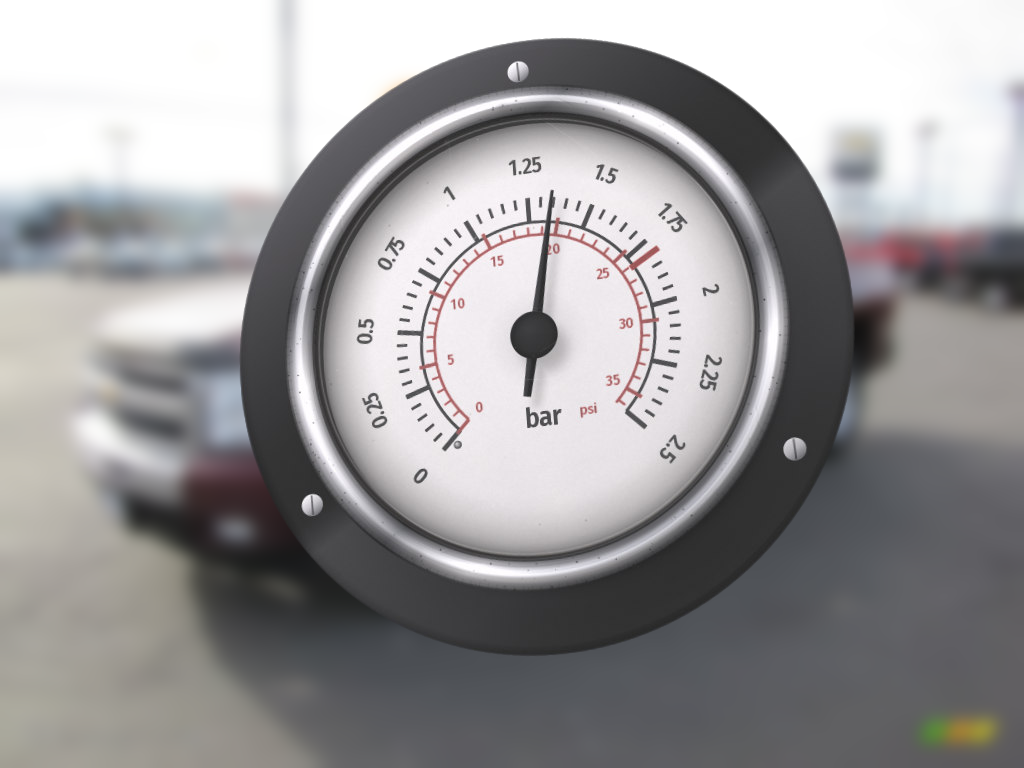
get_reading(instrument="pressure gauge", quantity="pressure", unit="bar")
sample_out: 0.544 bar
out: 1.35 bar
